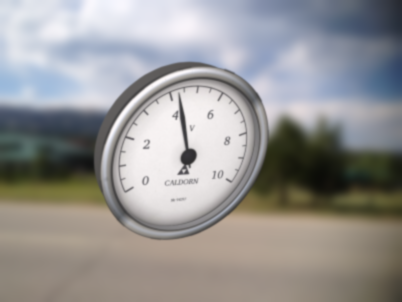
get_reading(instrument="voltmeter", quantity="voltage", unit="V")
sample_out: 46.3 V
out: 4.25 V
